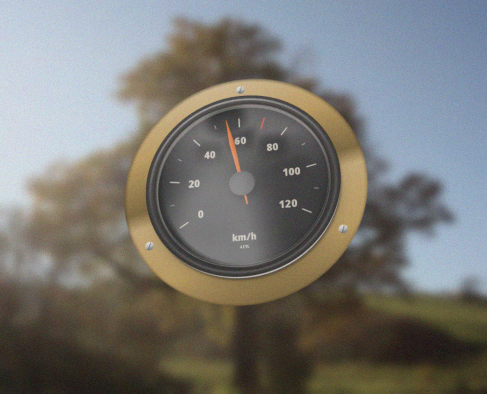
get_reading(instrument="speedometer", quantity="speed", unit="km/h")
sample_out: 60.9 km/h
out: 55 km/h
